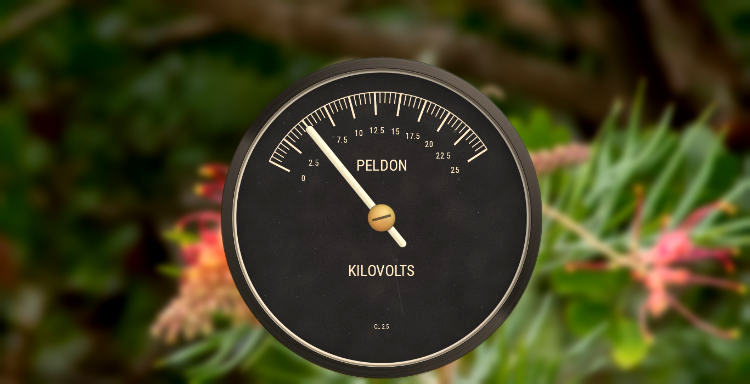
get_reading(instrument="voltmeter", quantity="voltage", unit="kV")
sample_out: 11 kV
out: 5 kV
